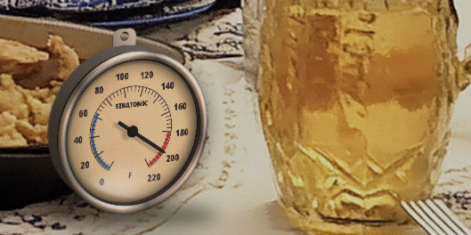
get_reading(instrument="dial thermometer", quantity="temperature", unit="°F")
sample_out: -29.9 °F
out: 200 °F
